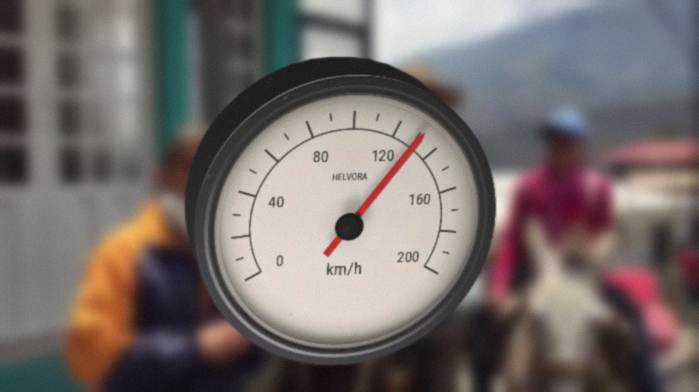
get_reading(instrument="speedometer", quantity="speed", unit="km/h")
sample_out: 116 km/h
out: 130 km/h
